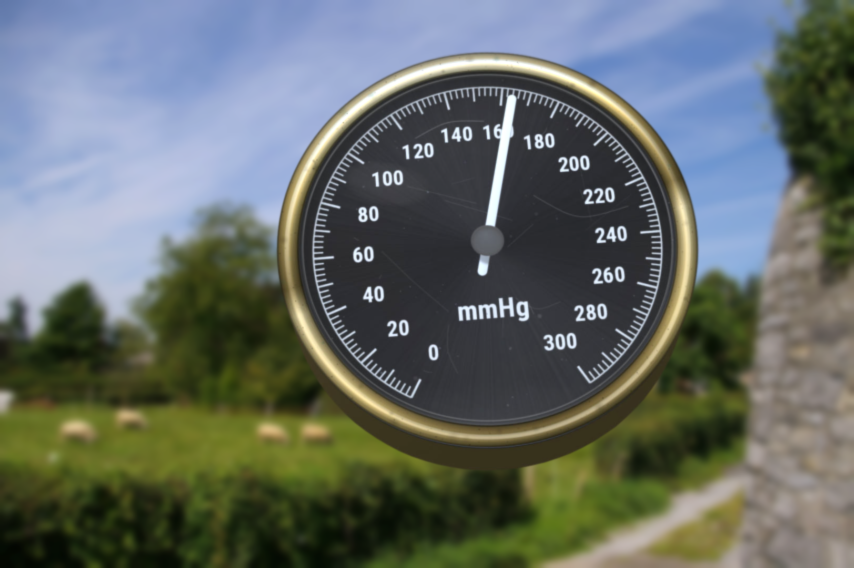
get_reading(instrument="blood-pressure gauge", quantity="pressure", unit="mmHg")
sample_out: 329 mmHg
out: 164 mmHg
